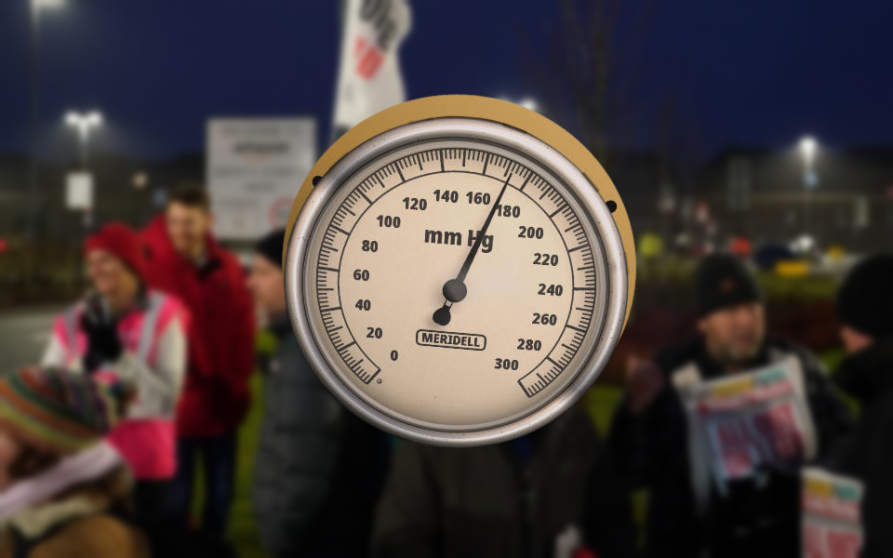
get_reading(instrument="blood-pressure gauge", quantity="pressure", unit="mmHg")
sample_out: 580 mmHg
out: 172 mmHg
